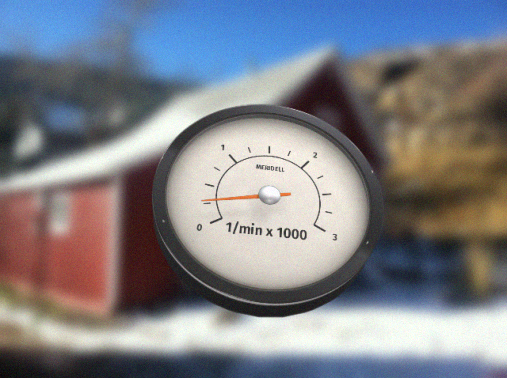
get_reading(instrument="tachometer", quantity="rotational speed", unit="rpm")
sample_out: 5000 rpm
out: 250 rpm
